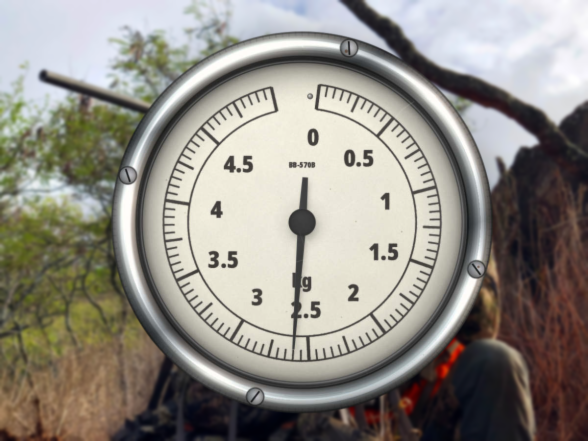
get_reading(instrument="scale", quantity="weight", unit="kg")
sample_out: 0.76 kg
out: 2.6 kg
